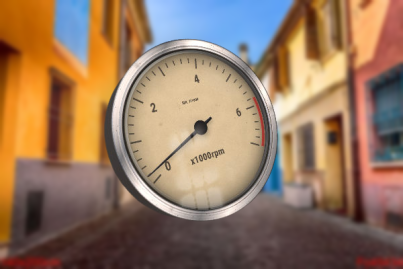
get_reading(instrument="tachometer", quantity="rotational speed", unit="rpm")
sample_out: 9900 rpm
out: 200 rpm
